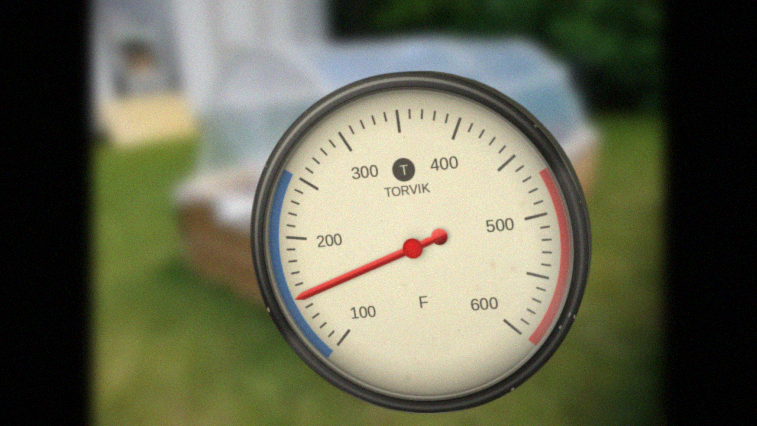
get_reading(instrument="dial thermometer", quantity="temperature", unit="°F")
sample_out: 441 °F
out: 150 °F
